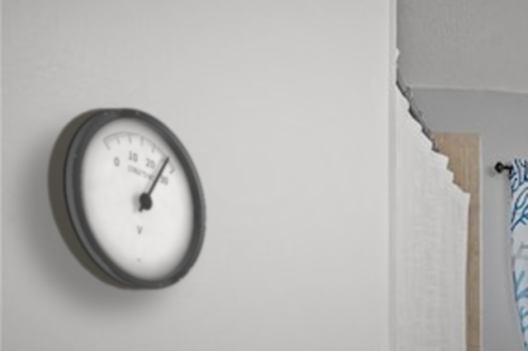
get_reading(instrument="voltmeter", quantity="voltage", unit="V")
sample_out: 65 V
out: 25 V
